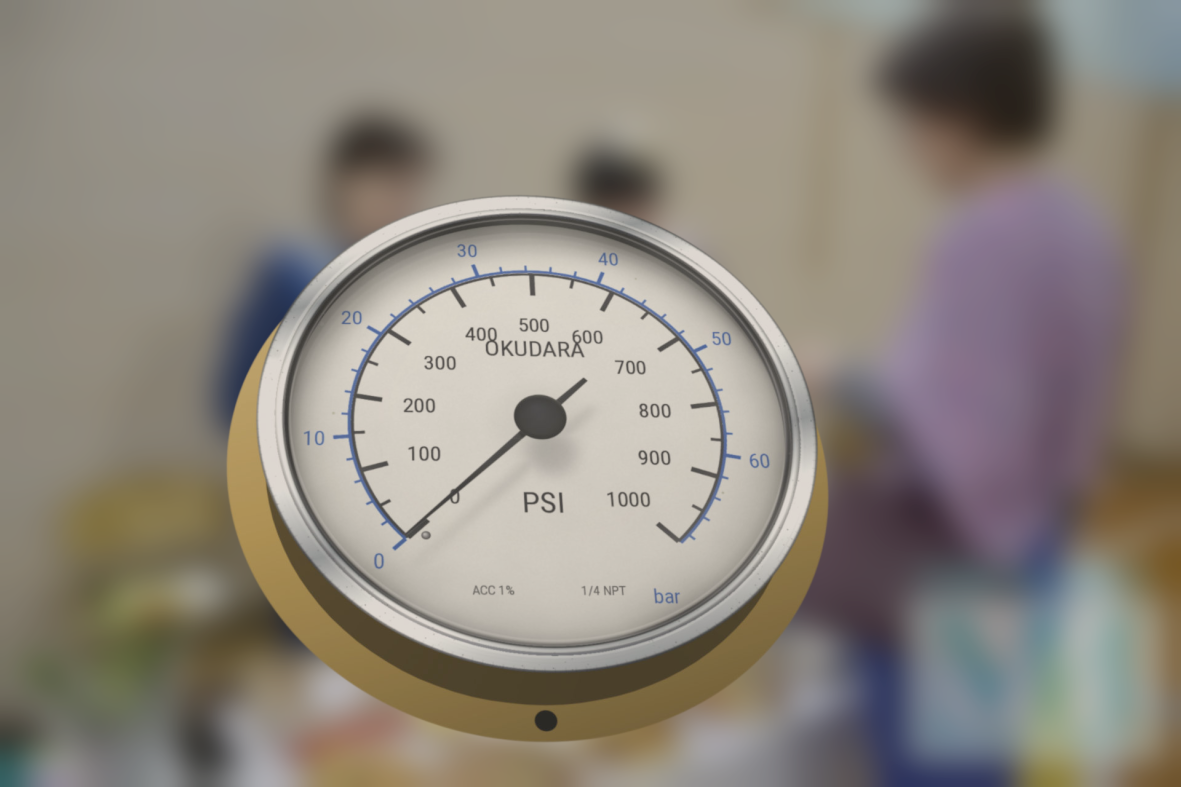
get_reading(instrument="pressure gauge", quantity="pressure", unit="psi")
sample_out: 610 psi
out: 0 psi
